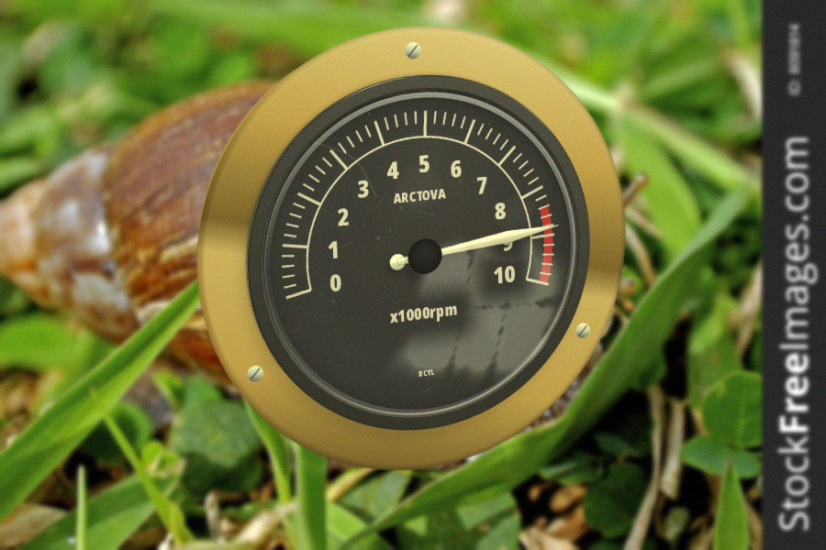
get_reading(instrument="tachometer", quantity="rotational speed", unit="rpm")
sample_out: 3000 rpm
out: 8800 rpm
